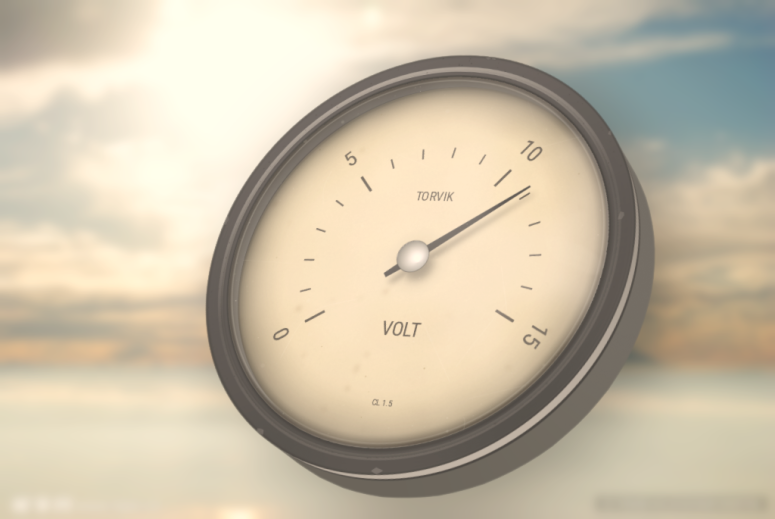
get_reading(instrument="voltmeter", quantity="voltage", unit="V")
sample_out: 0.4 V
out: 11 V
